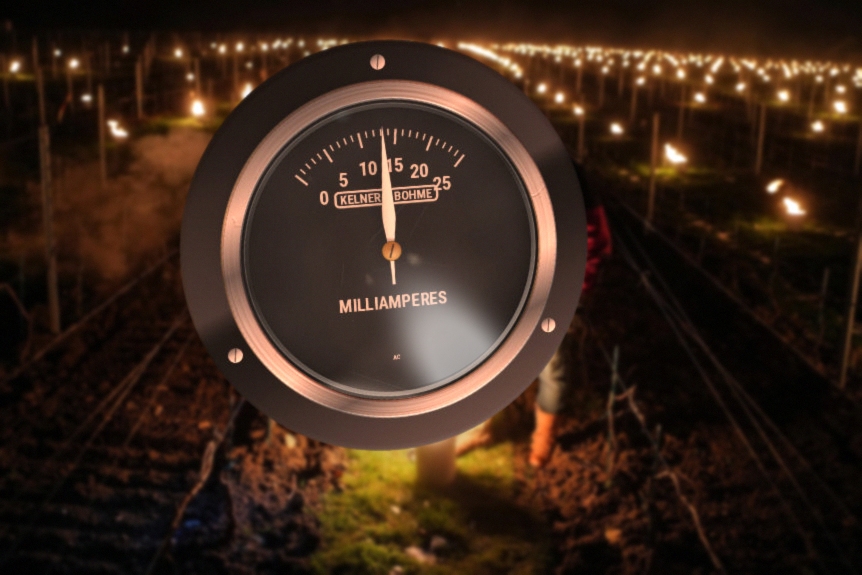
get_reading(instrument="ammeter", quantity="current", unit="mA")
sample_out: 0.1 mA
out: 13 mA
